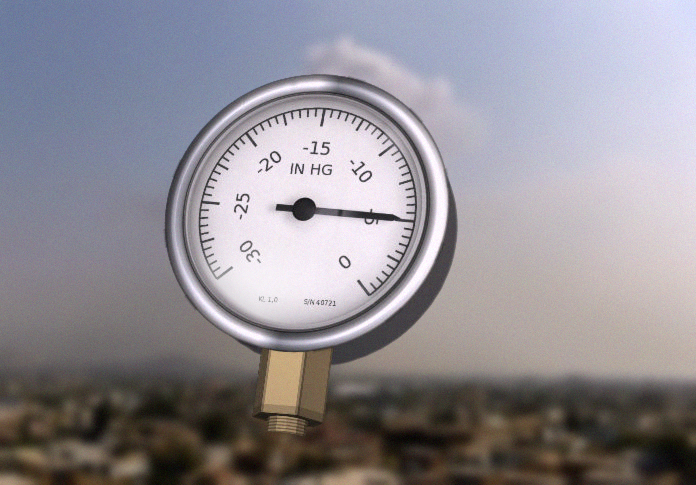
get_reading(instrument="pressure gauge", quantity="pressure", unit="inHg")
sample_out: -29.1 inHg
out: -5 inHg
